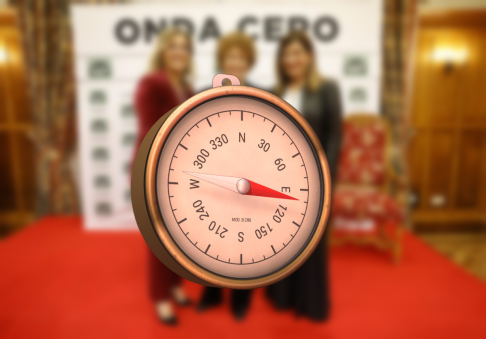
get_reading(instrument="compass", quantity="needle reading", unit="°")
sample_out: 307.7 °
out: 100 °
